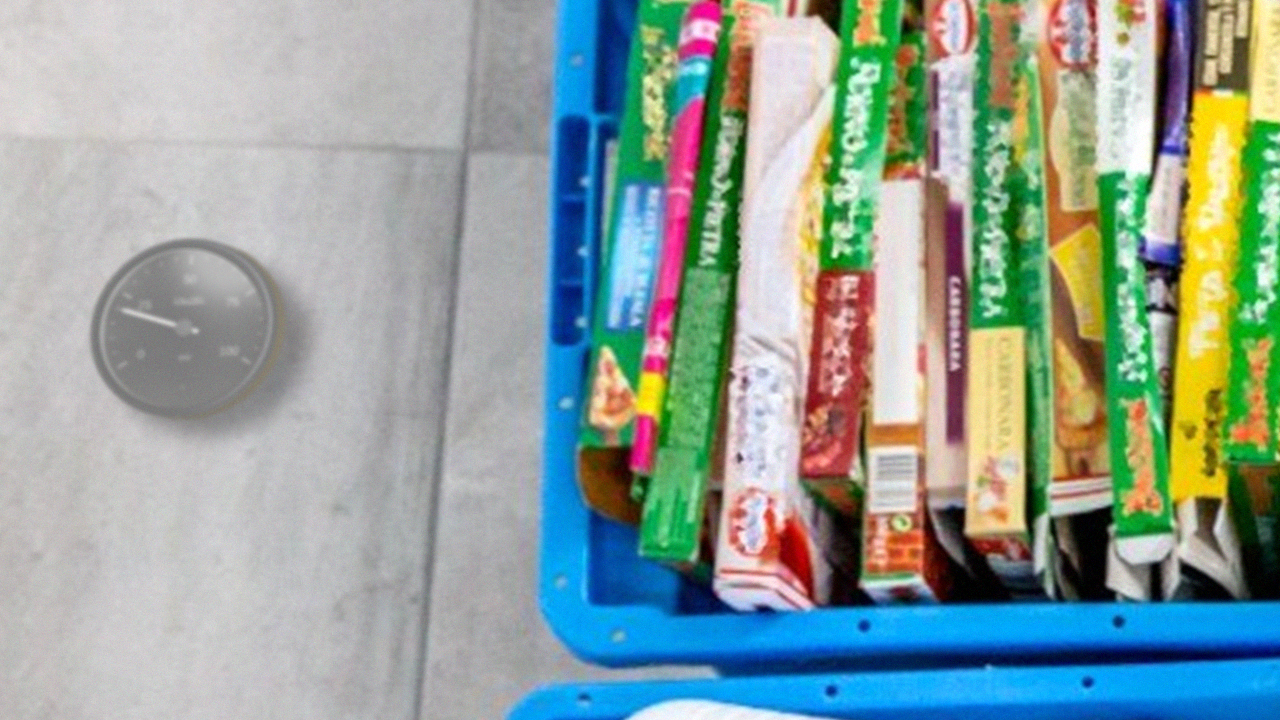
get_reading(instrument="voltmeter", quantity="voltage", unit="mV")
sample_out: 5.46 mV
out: 20 mV
